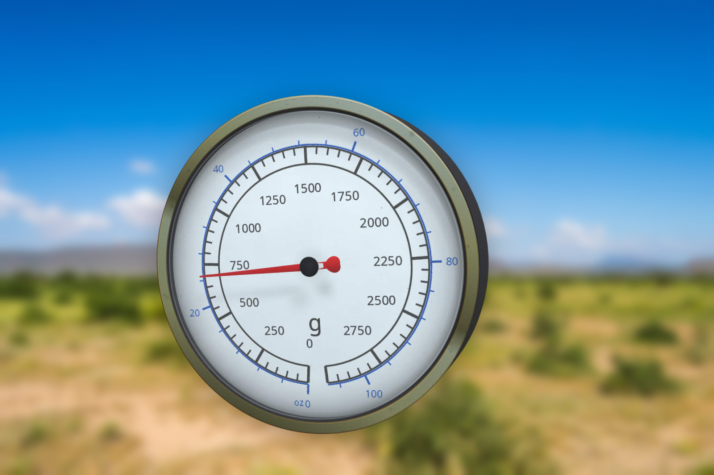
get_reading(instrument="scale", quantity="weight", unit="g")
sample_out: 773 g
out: 700 g
